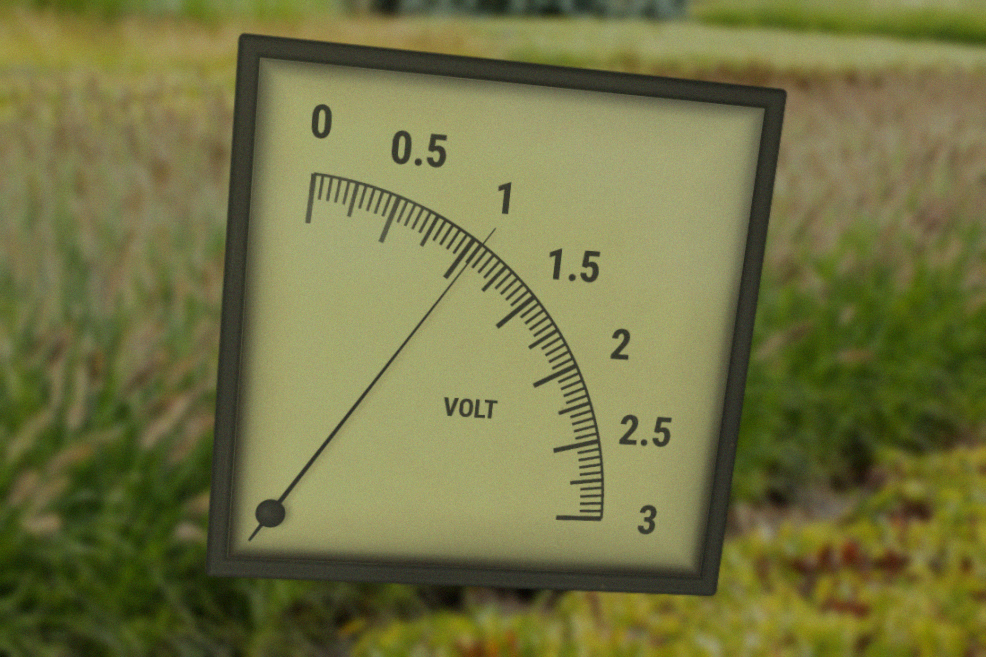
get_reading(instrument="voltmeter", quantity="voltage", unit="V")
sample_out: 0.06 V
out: 1.05 V
